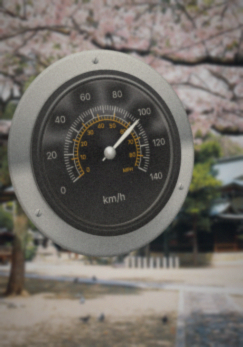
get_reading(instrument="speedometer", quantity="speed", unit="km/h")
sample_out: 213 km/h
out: 100 km/h
